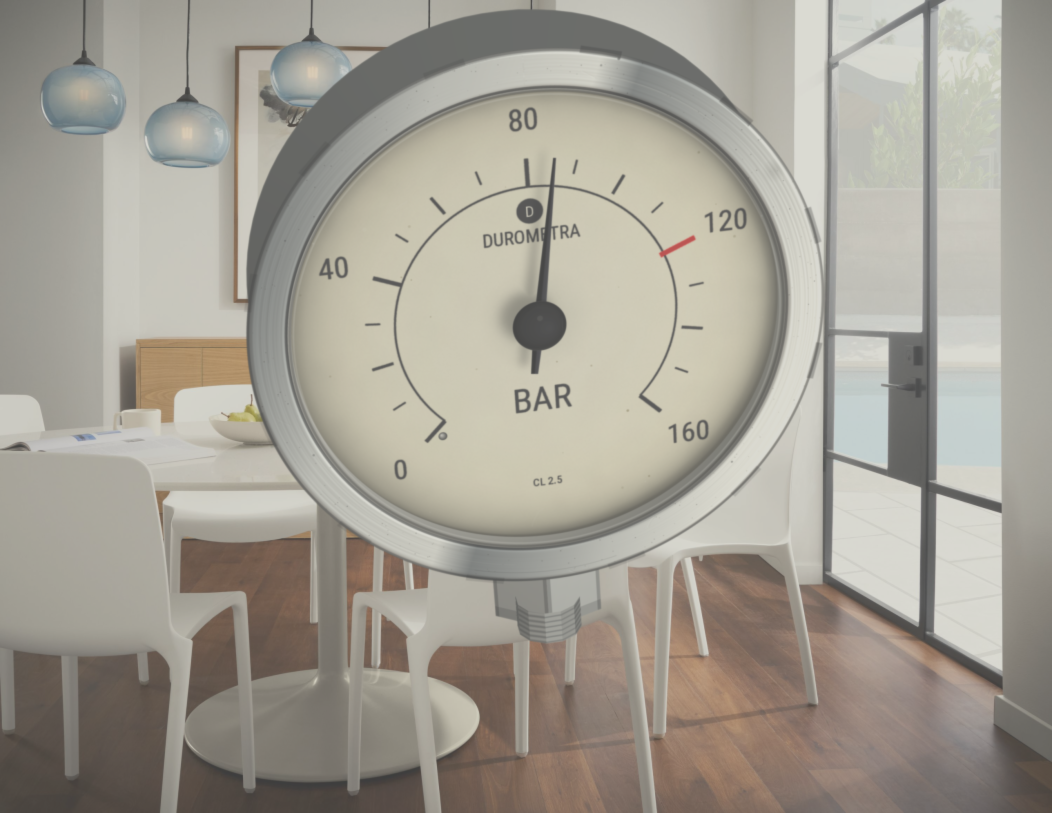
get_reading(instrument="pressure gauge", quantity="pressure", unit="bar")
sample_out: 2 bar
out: 85 bar
